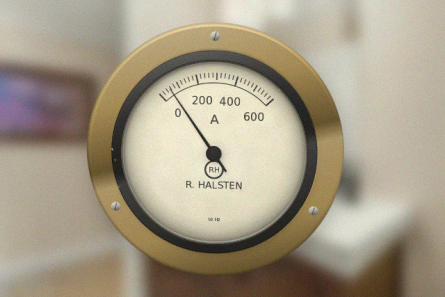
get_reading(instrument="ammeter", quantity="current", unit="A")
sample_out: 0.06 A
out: 60 A
